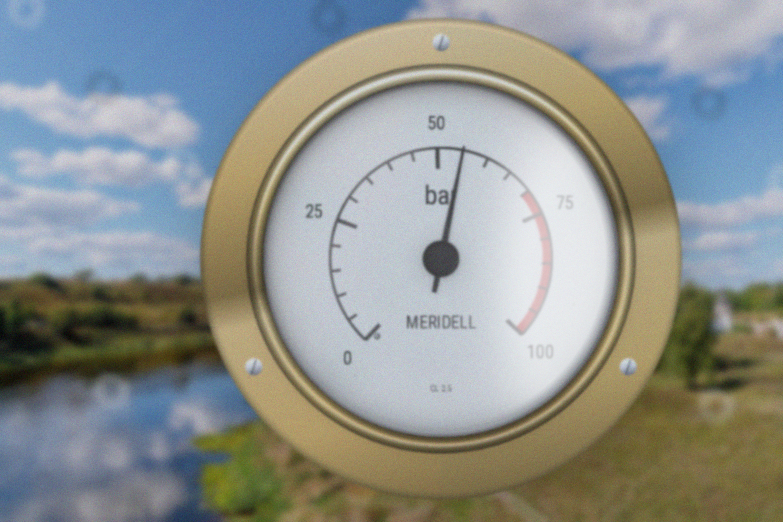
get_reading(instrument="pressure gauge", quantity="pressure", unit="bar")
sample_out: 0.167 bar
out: 55 bar
